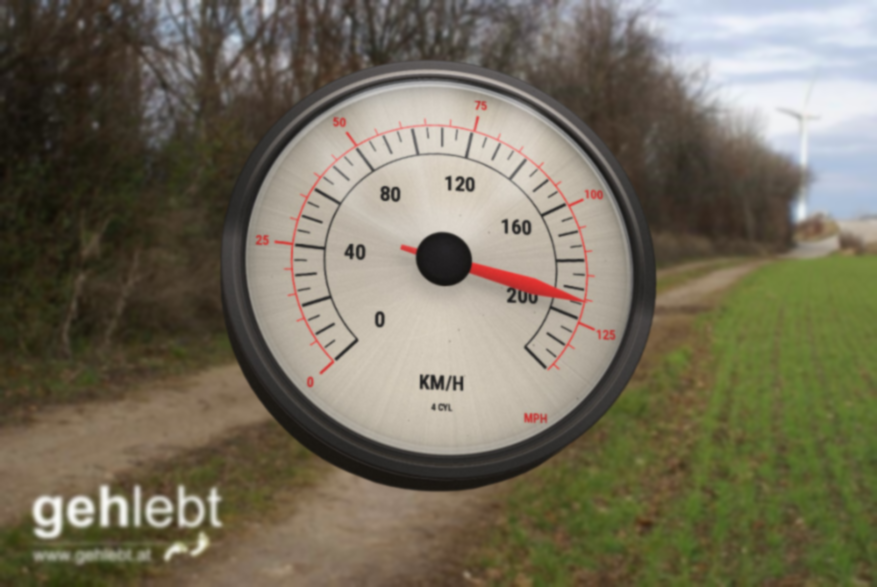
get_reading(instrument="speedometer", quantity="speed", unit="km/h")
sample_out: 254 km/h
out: 195 km/h
